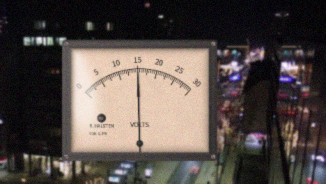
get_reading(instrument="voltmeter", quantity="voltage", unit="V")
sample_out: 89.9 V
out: 15 V
